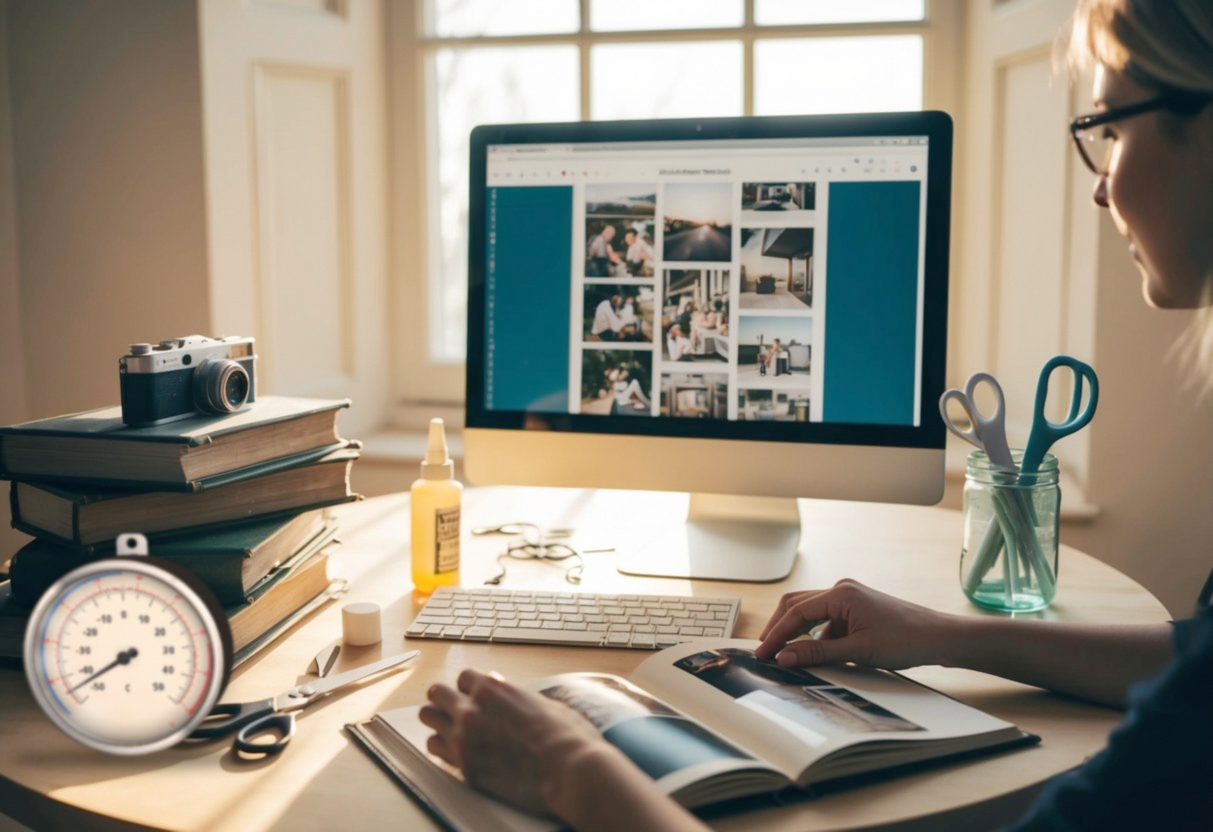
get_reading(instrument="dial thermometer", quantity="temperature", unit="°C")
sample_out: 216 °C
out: -45 °C
